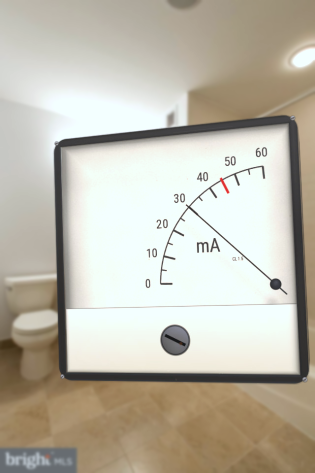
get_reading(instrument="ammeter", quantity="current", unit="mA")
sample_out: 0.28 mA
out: 30 mA
